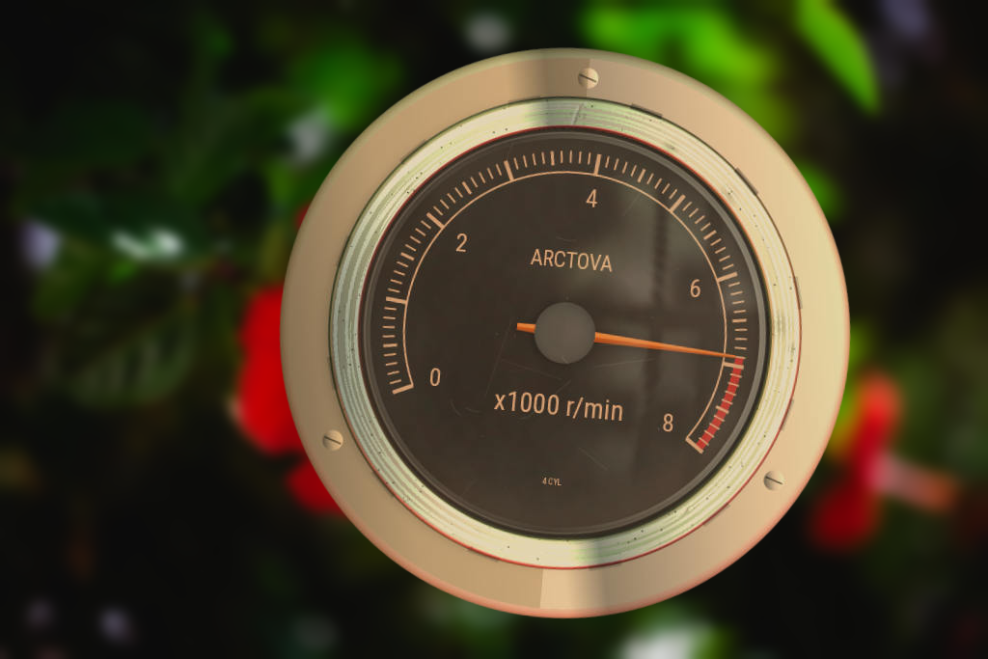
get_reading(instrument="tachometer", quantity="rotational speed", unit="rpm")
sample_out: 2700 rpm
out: 6900 rpm
